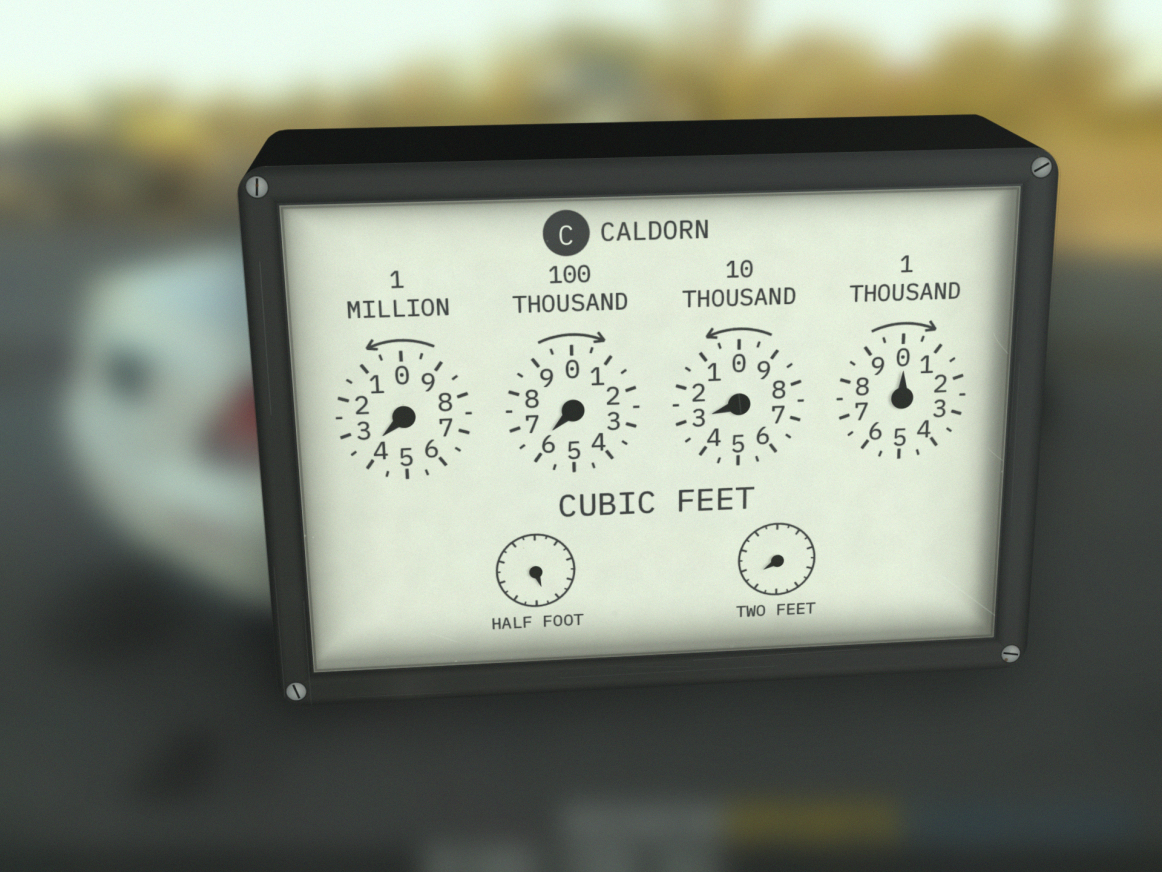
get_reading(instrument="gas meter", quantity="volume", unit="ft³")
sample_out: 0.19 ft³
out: 363000 ft³
